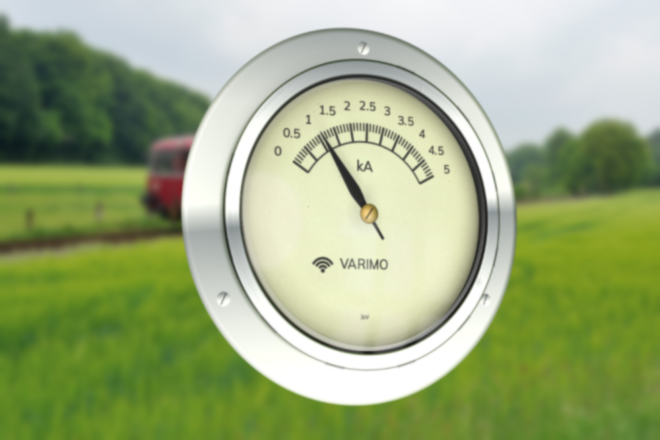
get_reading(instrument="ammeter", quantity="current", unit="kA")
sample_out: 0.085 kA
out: 1 kA
